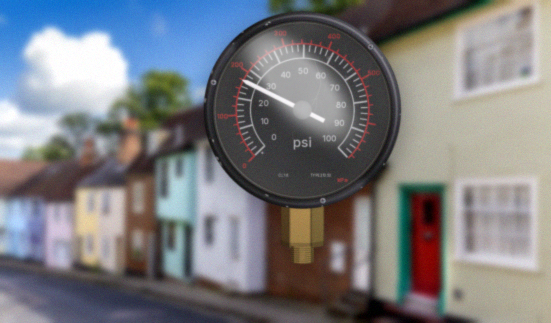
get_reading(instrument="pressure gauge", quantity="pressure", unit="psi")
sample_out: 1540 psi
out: 26 psi
